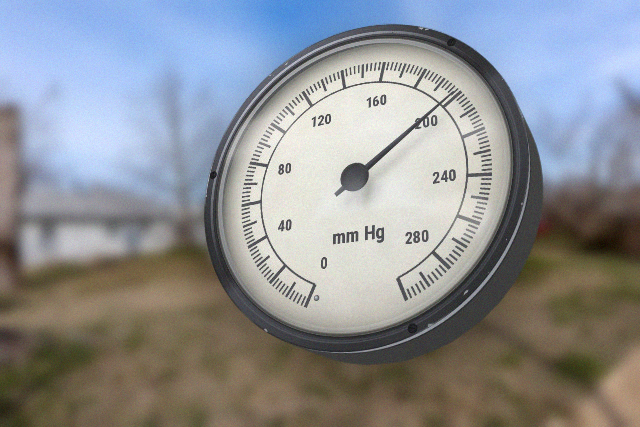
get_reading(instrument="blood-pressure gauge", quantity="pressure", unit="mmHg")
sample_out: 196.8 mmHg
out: 200 mmHg
